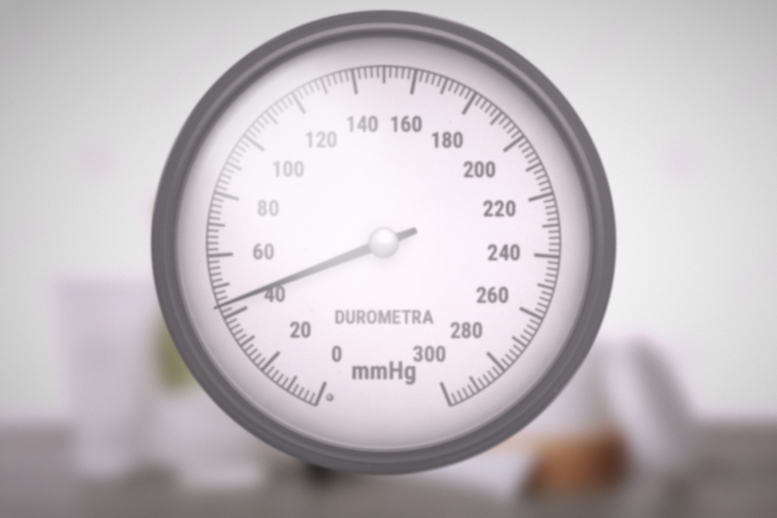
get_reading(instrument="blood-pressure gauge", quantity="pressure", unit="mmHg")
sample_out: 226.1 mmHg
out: 44 mmHg
